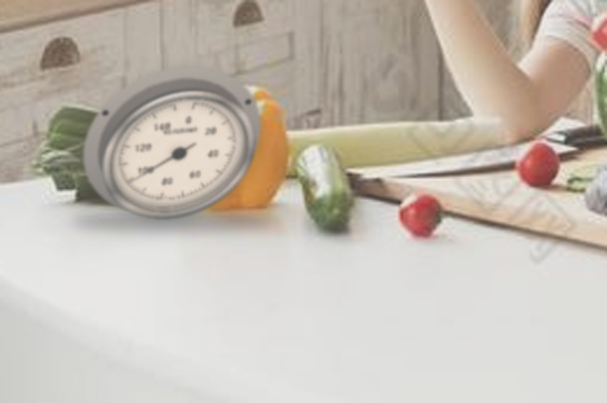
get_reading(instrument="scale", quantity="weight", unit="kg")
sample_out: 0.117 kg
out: 100 kg
